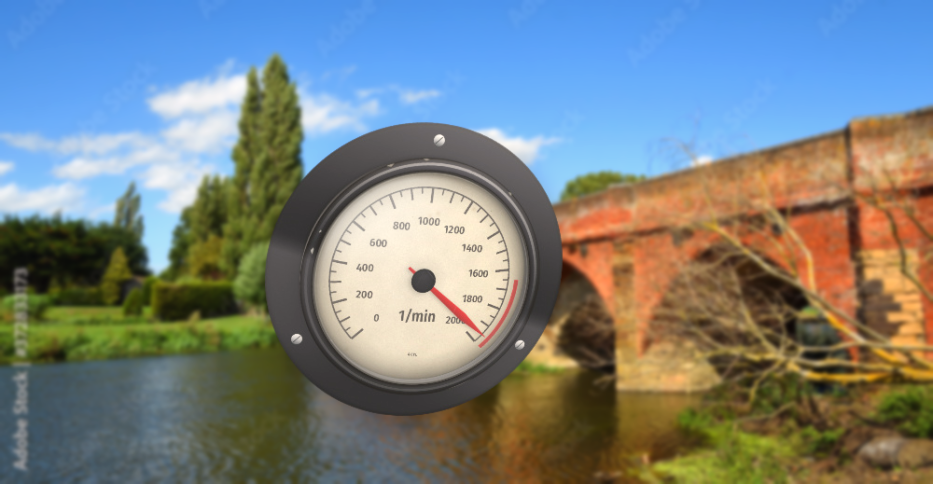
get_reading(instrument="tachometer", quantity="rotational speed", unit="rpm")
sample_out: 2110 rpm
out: 1950 rpm
